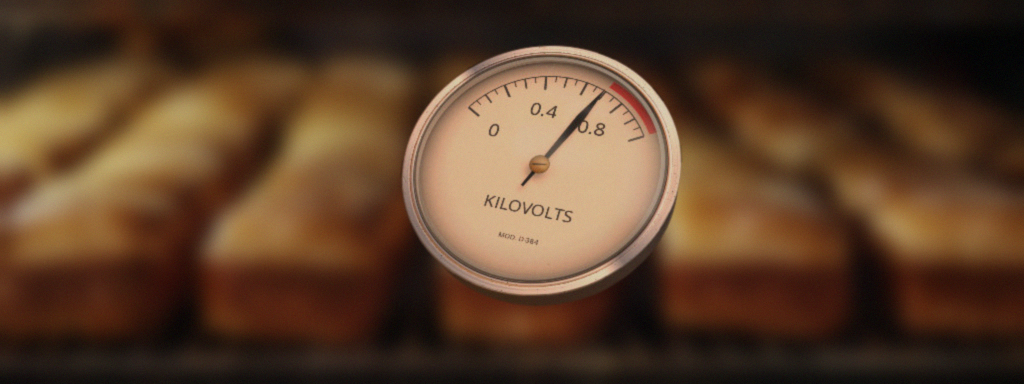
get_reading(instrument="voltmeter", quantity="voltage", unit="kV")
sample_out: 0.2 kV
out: 0.7 kV
